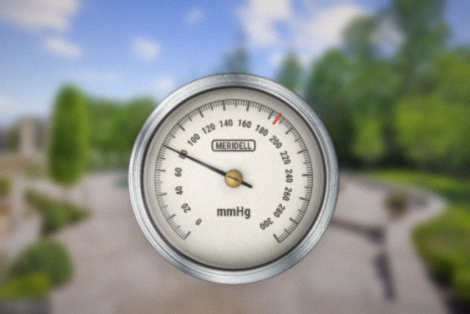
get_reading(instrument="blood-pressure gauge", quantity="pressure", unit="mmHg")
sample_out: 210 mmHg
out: 80 mmHg
